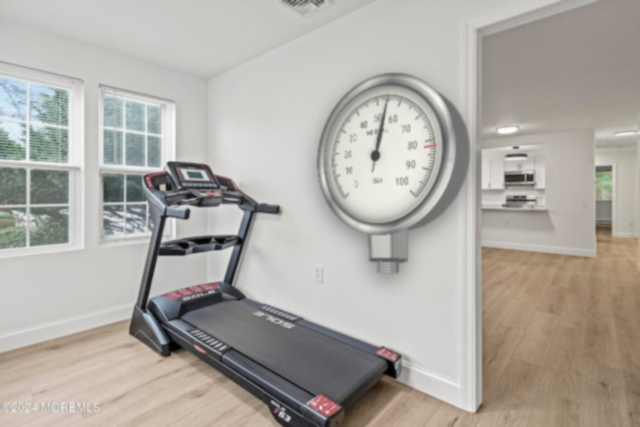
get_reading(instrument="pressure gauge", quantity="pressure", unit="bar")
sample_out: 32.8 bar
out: 55 bar
